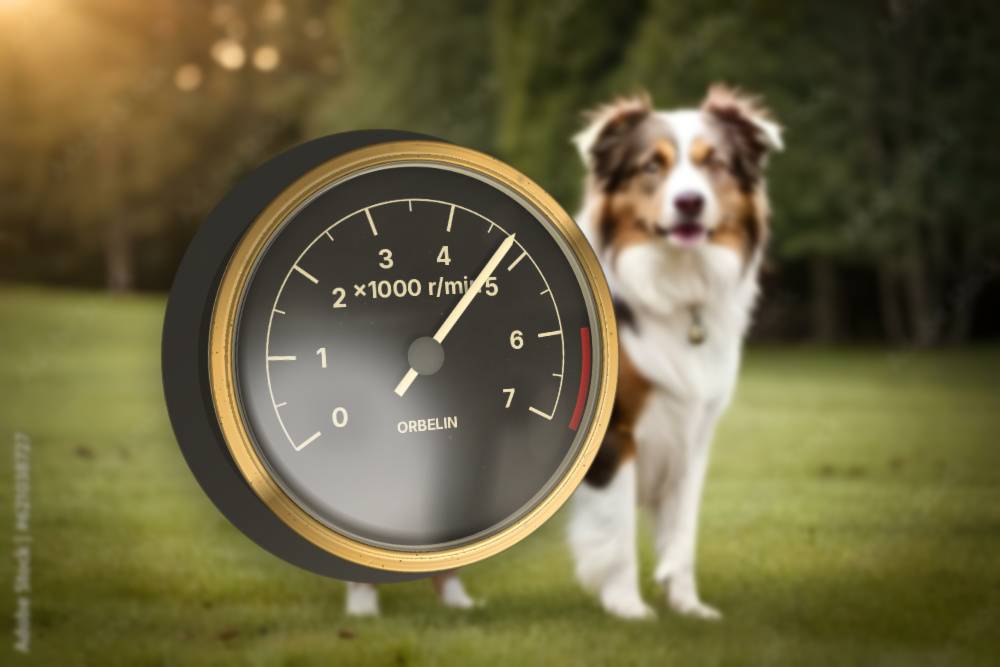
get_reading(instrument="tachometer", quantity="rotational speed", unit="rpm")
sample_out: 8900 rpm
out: 4750 rpm
